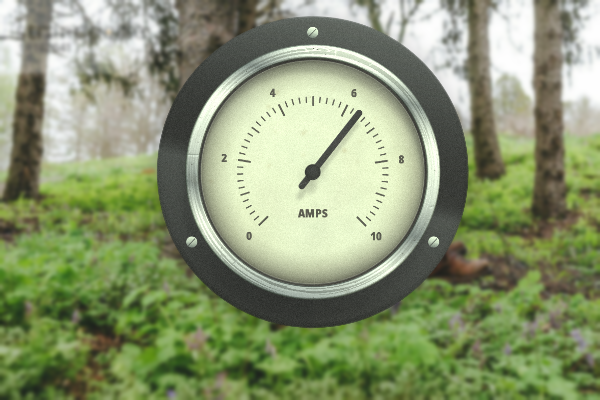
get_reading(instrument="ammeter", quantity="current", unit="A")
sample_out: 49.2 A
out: 6.4 A
